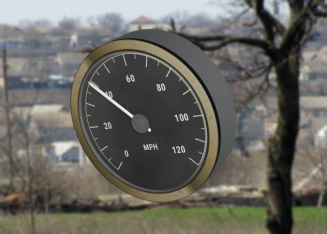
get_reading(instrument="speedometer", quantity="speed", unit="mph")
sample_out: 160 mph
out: 40 mph
